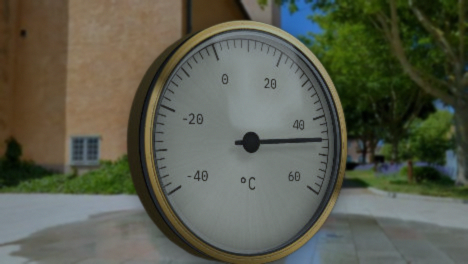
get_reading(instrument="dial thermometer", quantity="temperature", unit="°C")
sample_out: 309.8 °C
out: 46 °C
